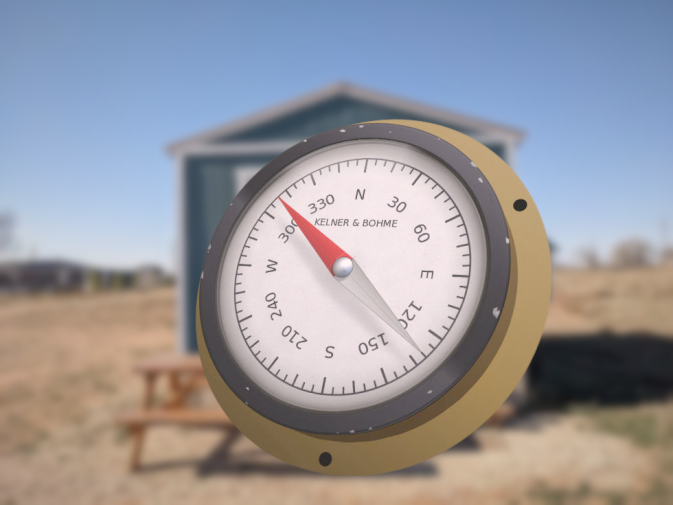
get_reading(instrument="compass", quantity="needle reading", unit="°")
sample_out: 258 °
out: 310 °
